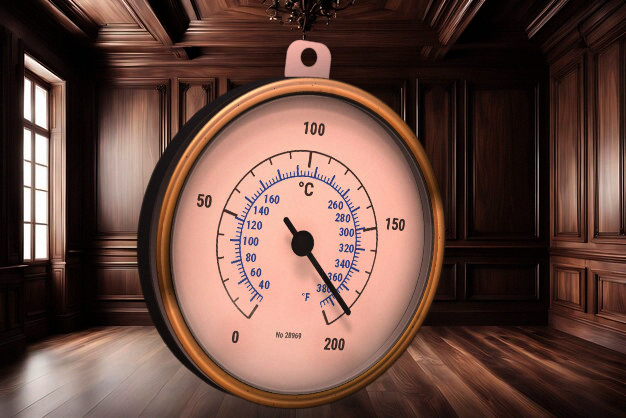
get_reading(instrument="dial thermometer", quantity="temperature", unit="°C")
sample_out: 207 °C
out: 190 °C
